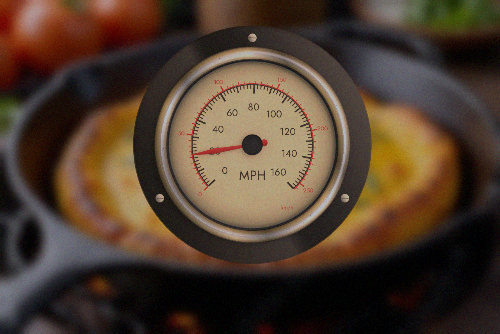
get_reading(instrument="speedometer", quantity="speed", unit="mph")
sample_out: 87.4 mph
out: 20 mph
